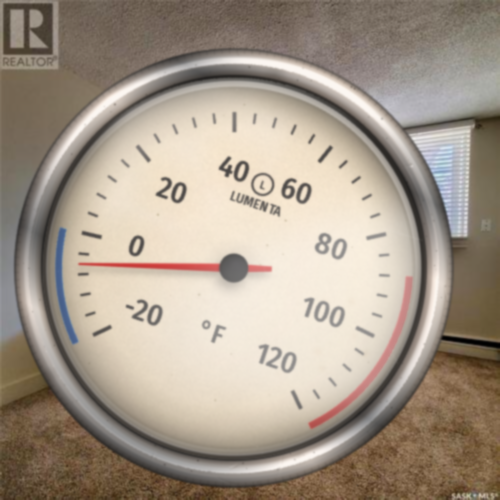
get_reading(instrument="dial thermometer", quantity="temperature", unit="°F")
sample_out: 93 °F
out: -6 °F
